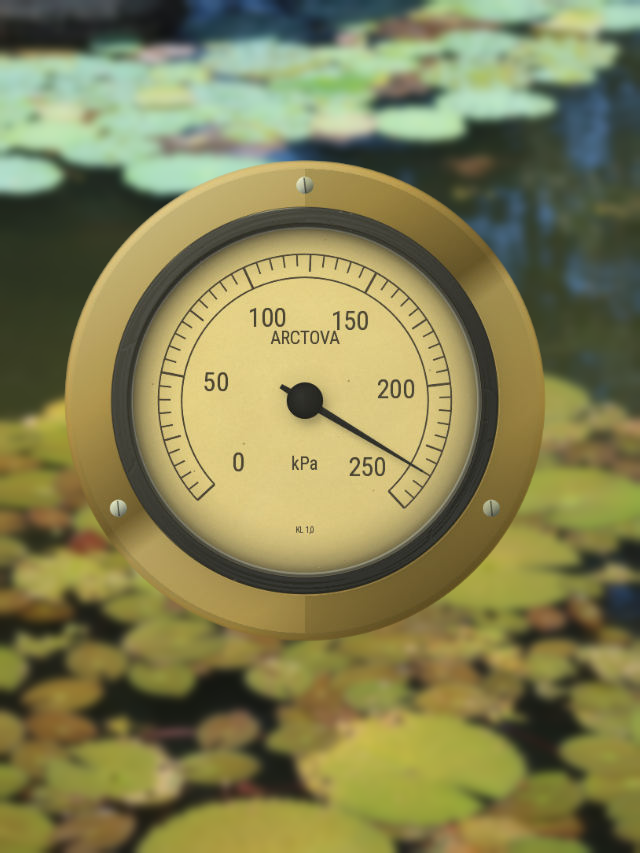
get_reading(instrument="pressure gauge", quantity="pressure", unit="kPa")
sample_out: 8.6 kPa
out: 235 kPa
